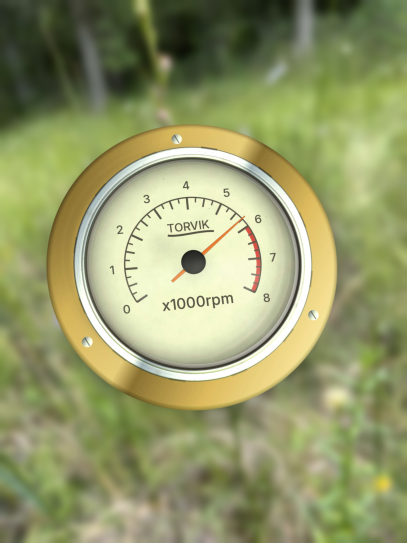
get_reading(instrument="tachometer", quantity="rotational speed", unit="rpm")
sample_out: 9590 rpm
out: 5750 rpm
